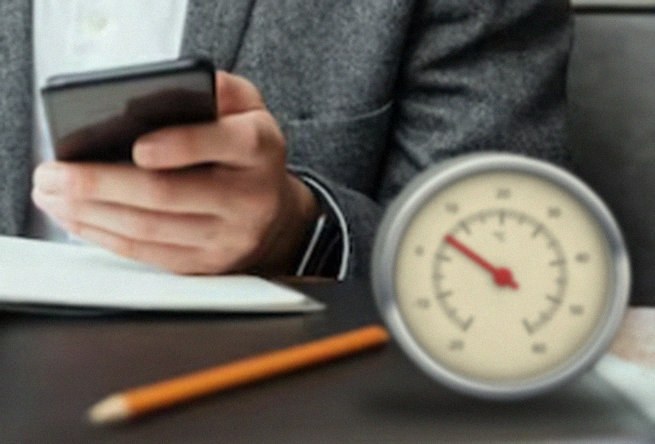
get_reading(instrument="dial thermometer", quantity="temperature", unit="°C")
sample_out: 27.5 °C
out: 5 °C
